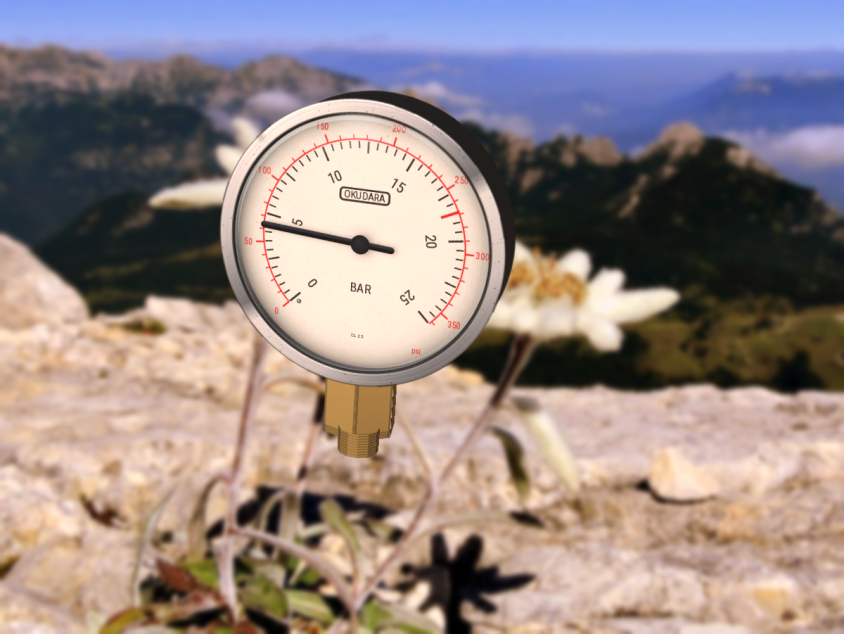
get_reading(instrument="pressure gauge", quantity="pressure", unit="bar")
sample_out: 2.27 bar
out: 4.5 bar
